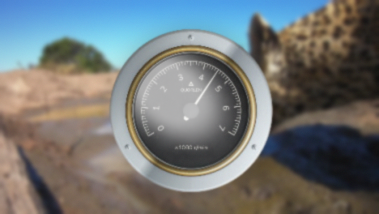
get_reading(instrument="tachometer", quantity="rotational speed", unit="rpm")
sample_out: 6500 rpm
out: 4500 rpm
